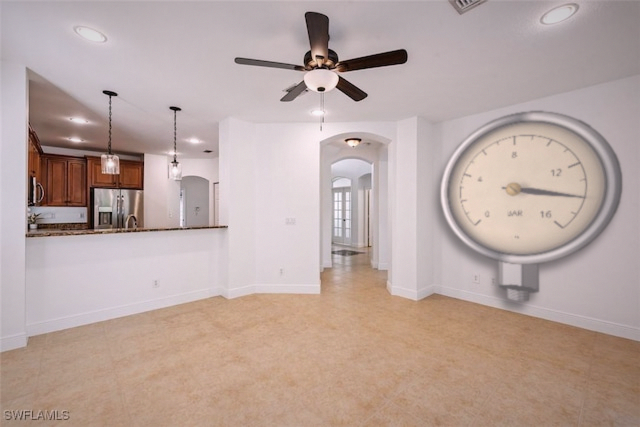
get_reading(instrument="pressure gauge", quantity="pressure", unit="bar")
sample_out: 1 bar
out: 14 bar
